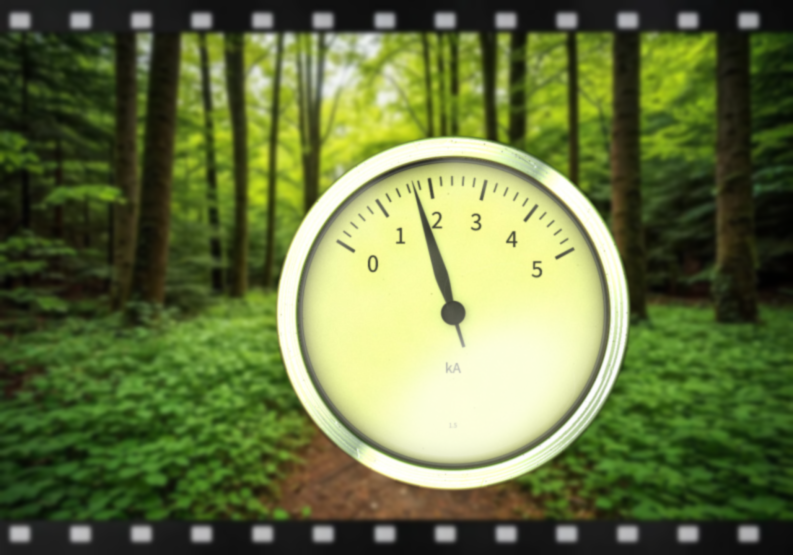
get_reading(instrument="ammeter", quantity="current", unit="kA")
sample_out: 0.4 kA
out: 1.7 kA
